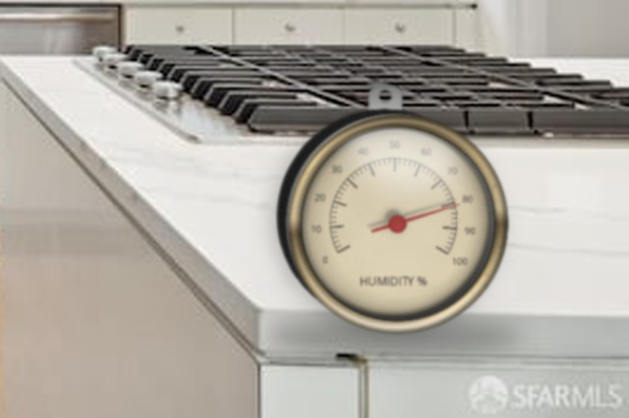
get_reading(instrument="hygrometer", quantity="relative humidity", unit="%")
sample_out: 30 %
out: 80 %
